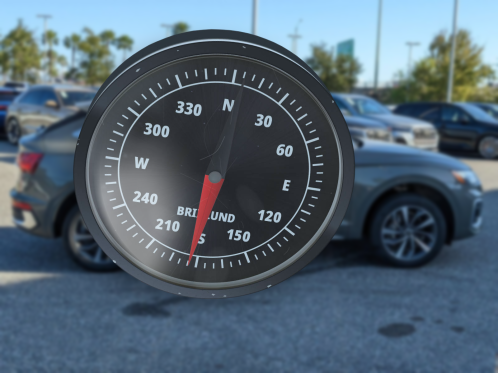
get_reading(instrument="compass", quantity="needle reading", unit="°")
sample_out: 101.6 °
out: 185 °
